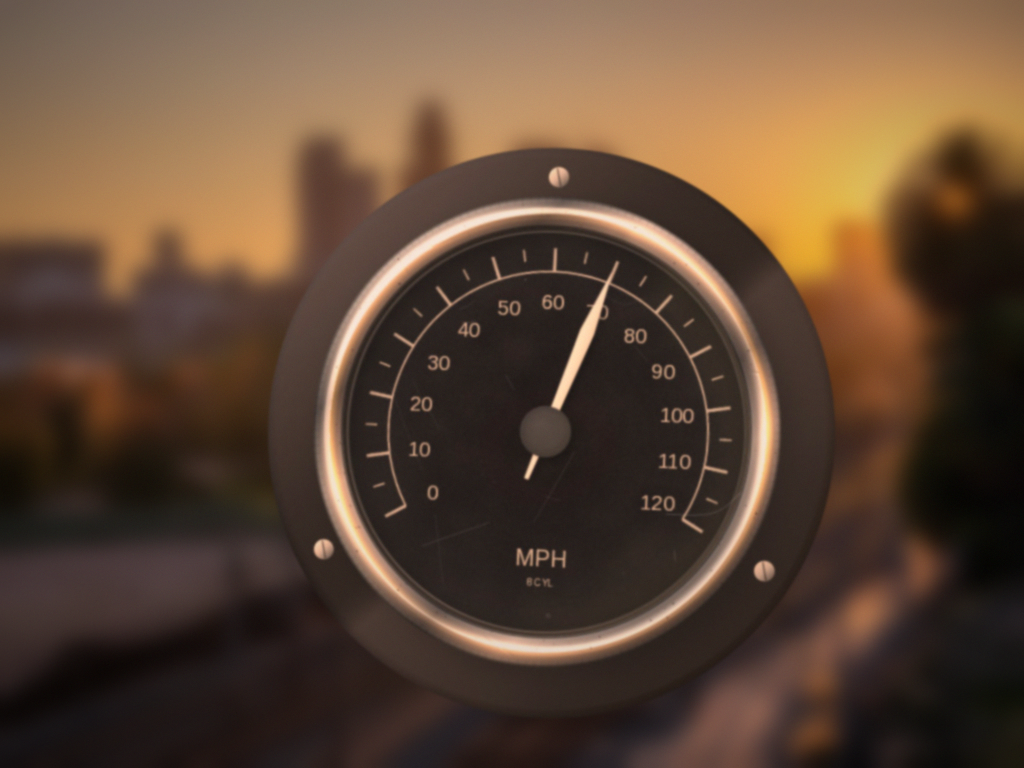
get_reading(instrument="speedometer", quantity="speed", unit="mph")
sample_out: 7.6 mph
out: 70 mph
